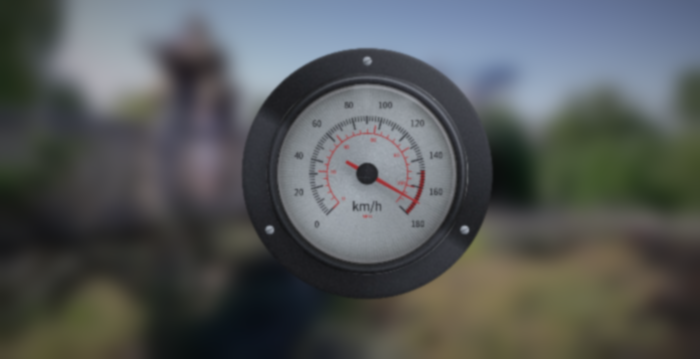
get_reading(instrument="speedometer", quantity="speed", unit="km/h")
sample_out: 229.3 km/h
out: 170 km/h
